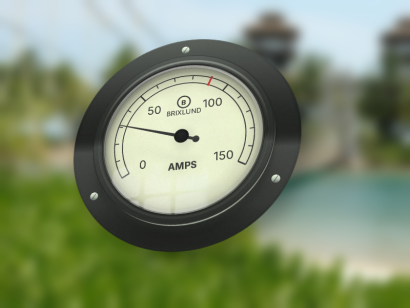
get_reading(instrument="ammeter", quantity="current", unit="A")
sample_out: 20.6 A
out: 30 A
